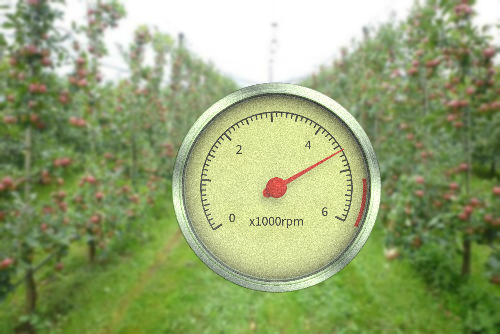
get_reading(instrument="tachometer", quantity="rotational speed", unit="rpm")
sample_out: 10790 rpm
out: 4600 rpm
